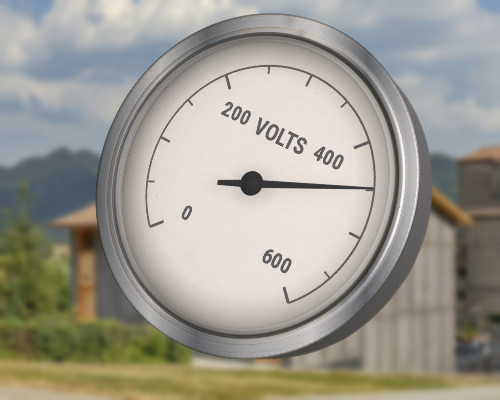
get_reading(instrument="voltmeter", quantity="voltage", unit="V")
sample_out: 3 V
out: 450 V
